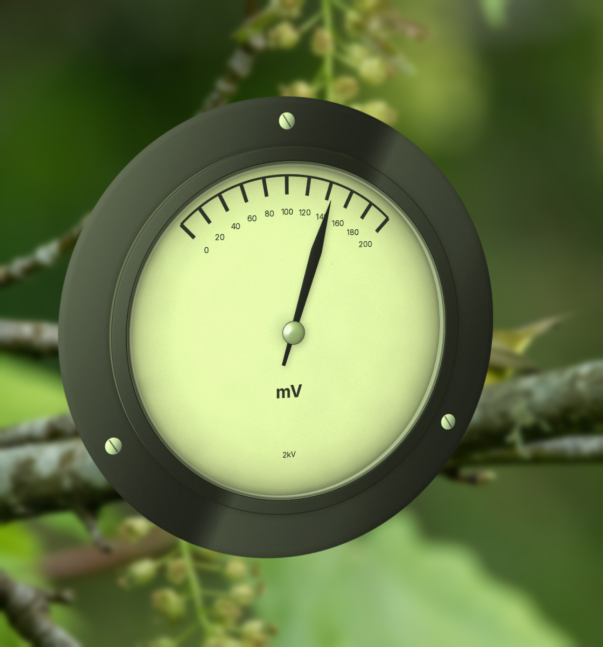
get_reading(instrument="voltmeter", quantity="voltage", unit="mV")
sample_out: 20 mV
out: 140 mV
